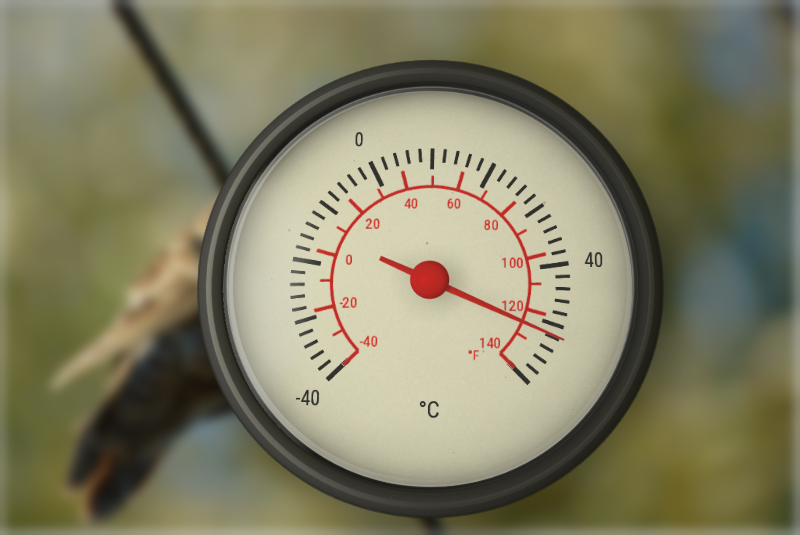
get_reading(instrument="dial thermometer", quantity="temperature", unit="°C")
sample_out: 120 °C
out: 52 °C
